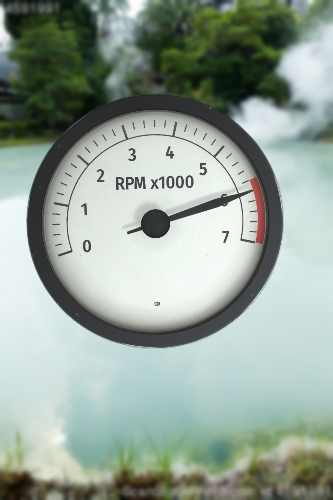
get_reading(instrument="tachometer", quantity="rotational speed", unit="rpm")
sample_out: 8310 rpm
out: 6000 rpm
